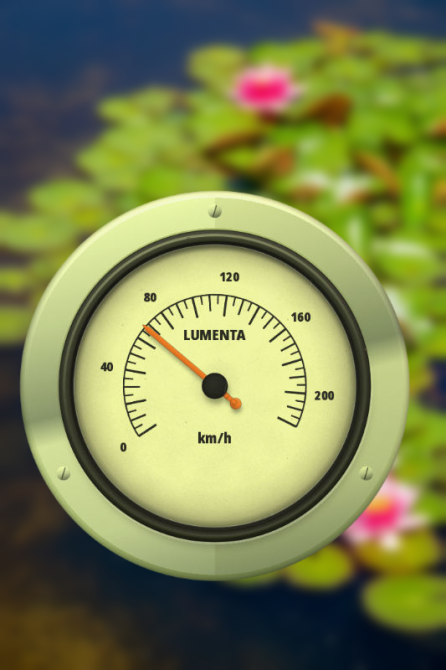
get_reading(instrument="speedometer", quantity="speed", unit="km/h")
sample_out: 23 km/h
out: 67.5 km/h
